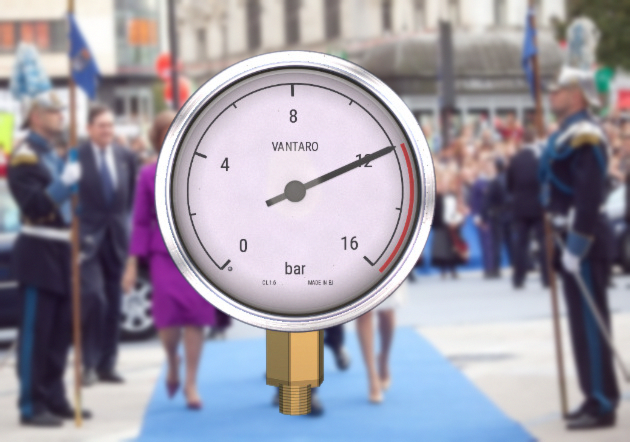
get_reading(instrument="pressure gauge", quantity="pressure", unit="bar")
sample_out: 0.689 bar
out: 12 bar
